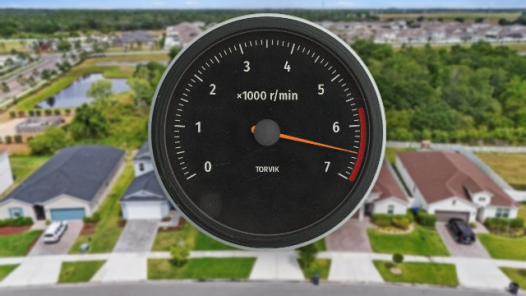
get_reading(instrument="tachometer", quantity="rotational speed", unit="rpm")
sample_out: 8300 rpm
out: 6500 rpm
